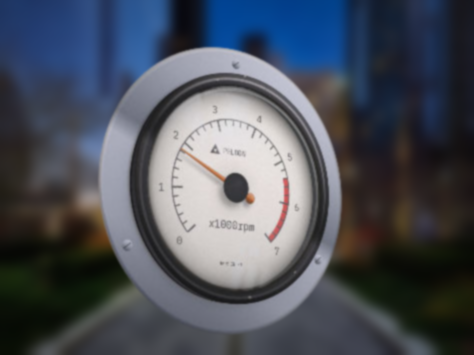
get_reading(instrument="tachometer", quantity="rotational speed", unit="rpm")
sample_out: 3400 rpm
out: 1800 rpm
